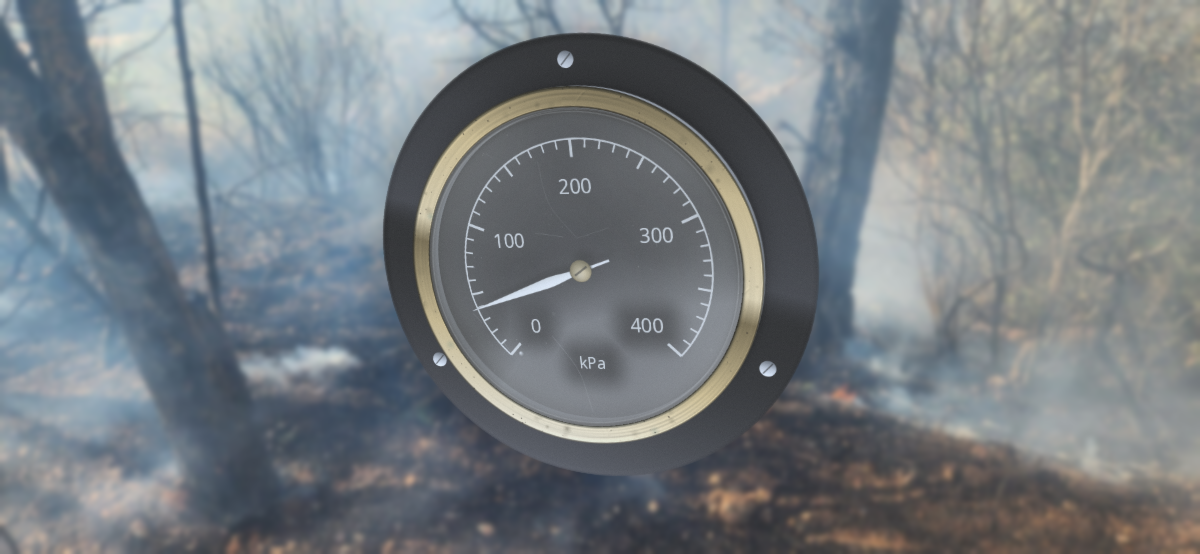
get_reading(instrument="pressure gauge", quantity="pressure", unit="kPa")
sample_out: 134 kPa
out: 40 kPa
